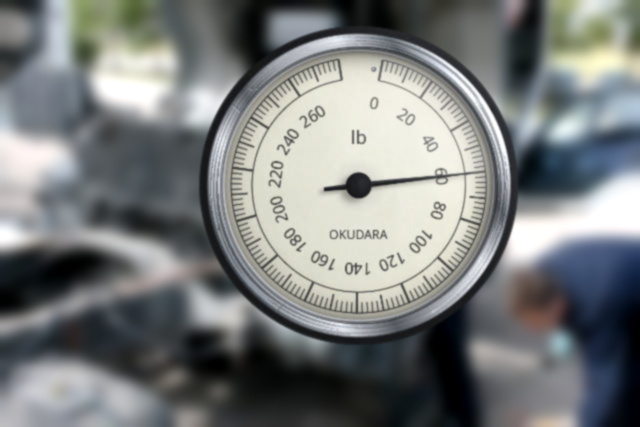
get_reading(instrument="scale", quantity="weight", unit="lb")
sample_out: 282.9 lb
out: 60 lb
